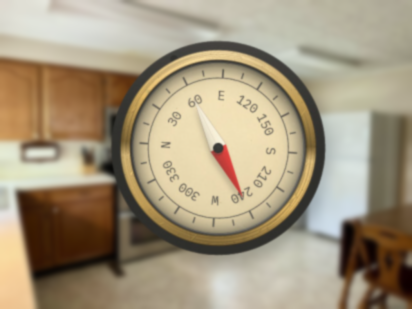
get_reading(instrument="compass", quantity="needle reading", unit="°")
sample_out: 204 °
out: 240 °
